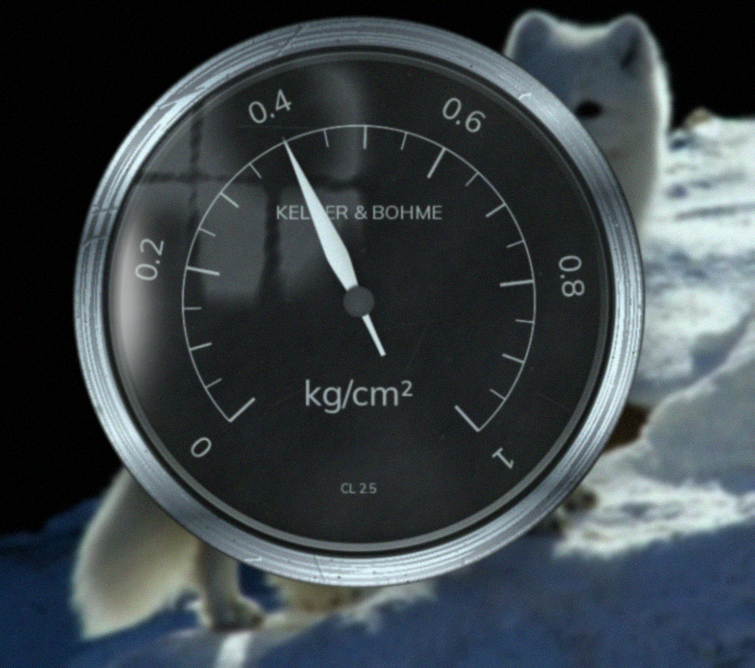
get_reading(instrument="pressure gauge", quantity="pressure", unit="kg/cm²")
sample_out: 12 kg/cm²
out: 0.4 kg/cm²
